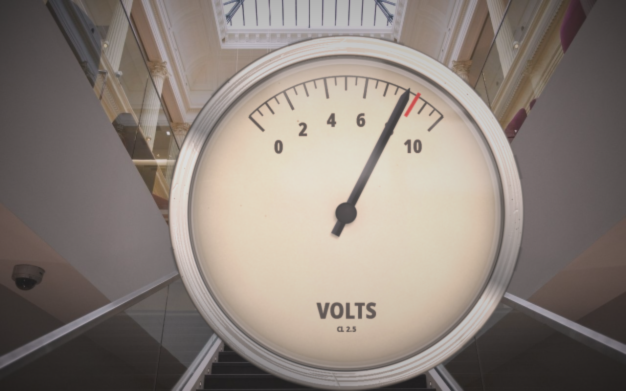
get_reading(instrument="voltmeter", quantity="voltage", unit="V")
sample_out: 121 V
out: 8 V
